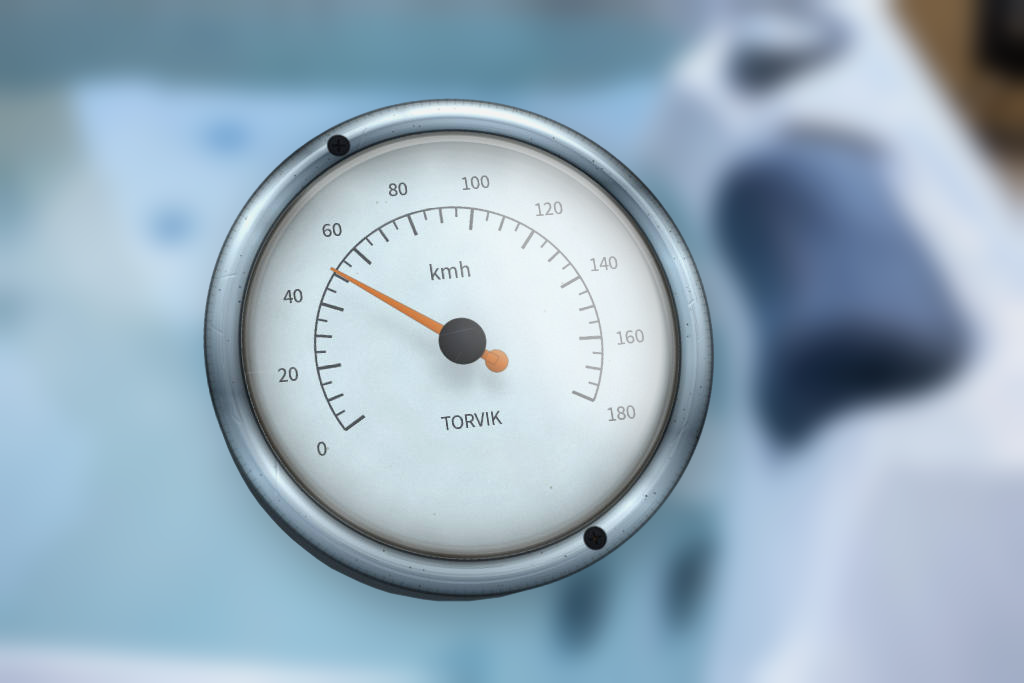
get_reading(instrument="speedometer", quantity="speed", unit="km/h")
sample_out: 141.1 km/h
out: 50 km/h
